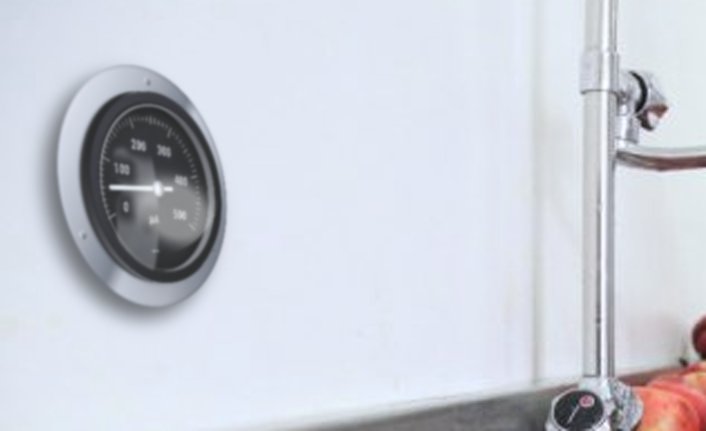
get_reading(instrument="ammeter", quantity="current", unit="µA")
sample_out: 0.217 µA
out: 50 µA
